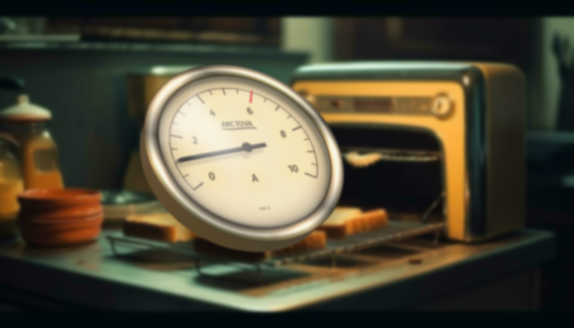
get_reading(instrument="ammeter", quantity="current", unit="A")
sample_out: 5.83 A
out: 1 A
